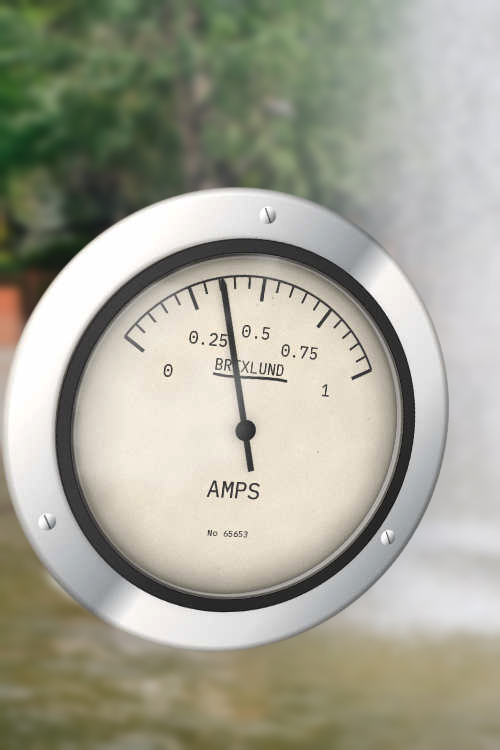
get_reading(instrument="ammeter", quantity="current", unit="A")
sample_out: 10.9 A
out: 0.35 A
